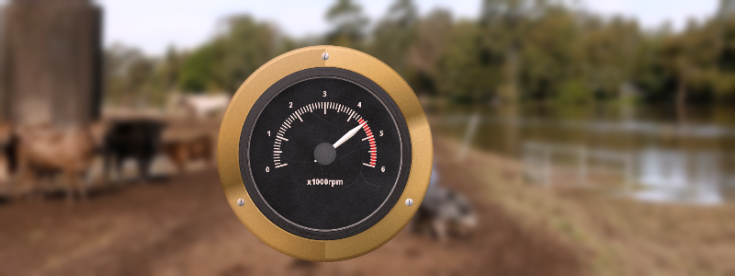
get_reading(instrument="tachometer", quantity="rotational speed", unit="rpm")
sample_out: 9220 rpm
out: 4500 rpm
